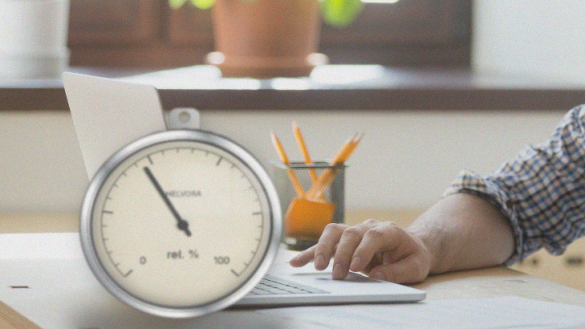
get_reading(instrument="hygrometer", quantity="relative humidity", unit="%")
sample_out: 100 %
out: 38 %
